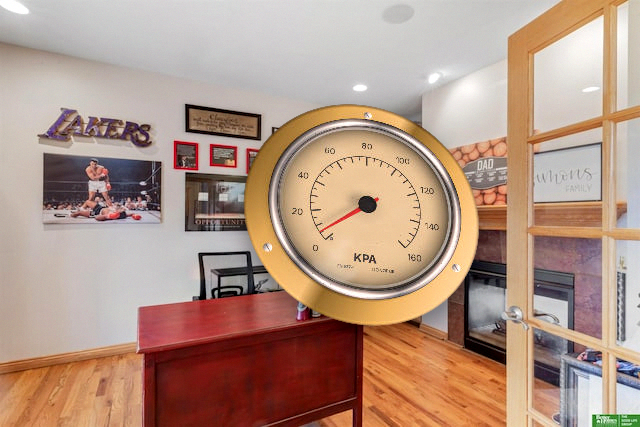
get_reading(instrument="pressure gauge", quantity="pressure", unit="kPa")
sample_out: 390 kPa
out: 5 kPa
